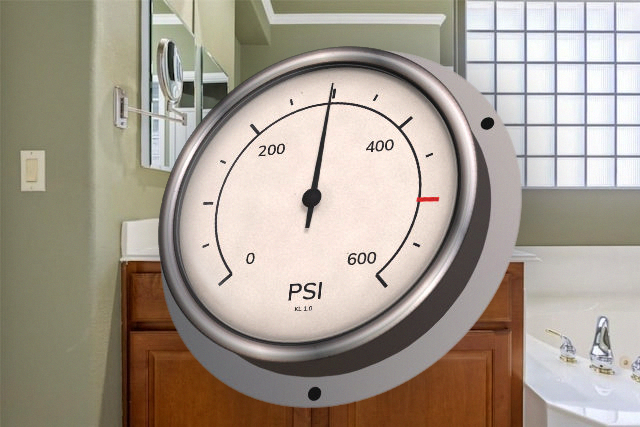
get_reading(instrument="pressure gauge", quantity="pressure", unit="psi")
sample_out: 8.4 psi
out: 300 psi
